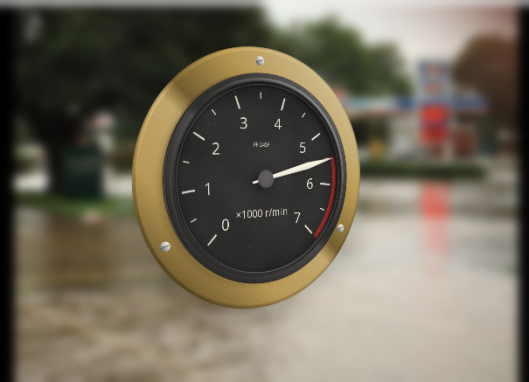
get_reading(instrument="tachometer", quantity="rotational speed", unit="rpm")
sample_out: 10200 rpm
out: 5500 rpm
